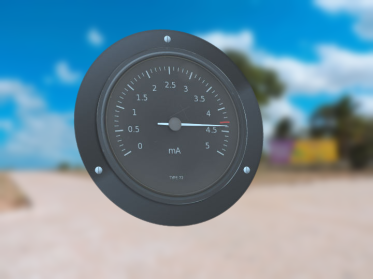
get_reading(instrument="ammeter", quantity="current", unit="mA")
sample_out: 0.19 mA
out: 4.4 mA
